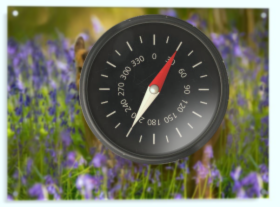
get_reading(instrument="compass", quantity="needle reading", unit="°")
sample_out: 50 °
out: 30 °
